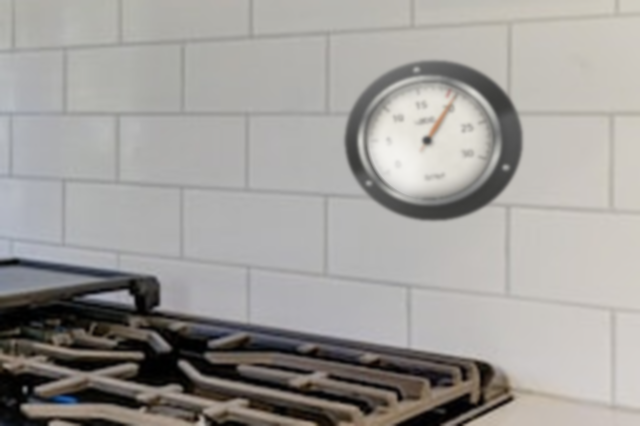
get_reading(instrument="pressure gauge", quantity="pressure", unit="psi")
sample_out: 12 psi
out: 20 psi
